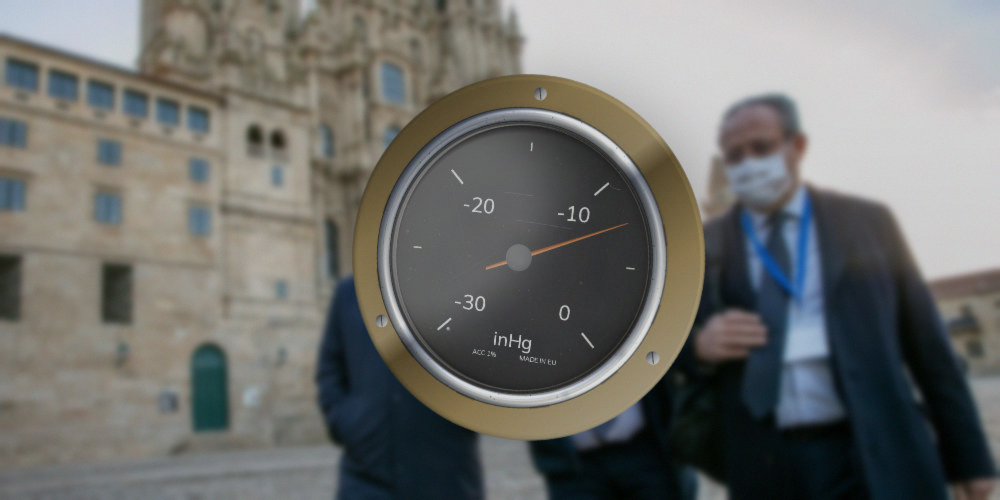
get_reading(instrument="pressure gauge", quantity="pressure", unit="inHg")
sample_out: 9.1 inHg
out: -7.5 inHg
